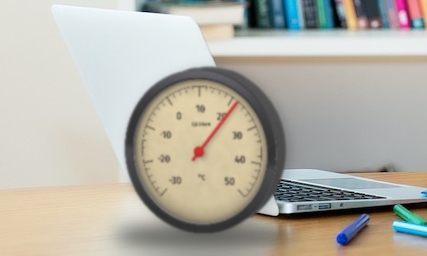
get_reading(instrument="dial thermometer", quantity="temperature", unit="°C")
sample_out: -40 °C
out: 22 °C
